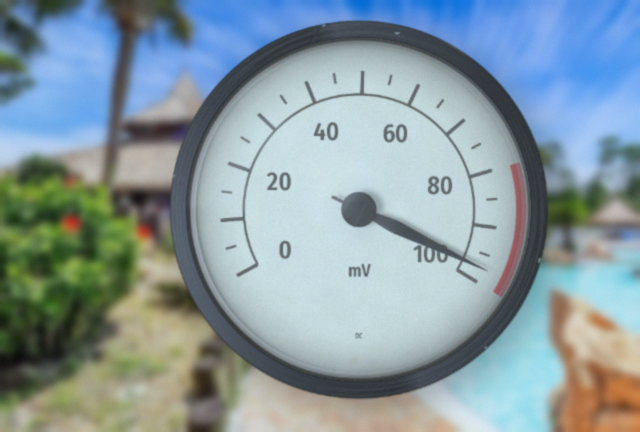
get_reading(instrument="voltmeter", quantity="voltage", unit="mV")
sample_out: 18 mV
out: 97.5 mV
